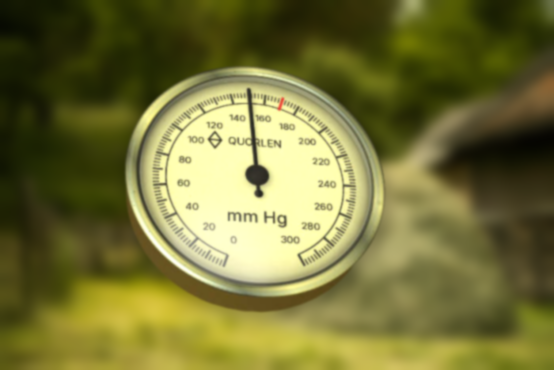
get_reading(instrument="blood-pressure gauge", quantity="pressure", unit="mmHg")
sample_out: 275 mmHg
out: 150 mmHg
